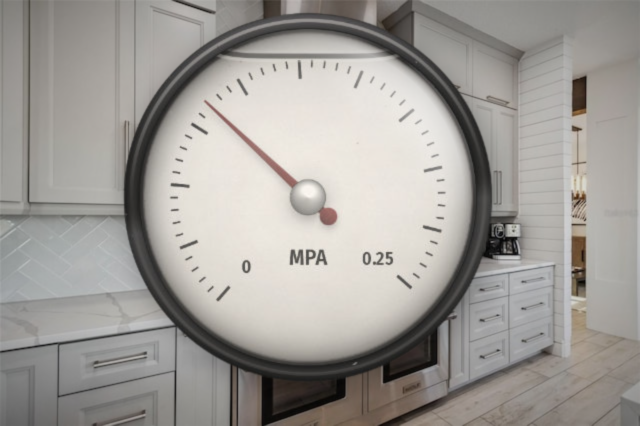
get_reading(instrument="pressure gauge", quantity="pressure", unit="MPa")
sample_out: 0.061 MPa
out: 0.085 MPa
